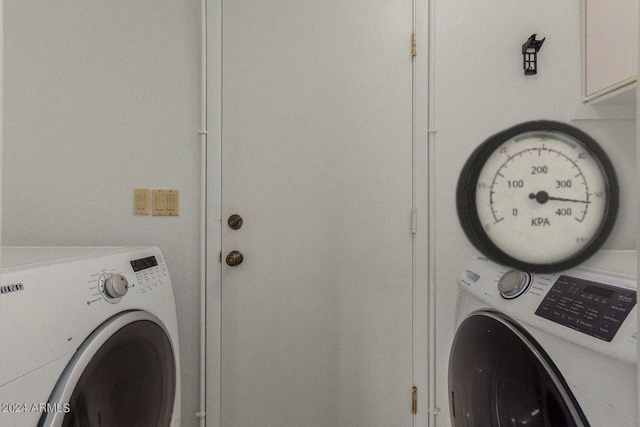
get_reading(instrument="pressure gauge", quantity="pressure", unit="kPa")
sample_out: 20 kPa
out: 360 kPa
